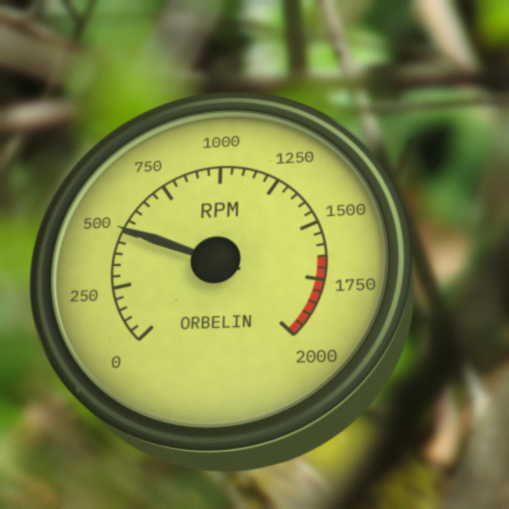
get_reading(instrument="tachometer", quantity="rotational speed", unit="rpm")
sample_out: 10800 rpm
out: 500 rpm
